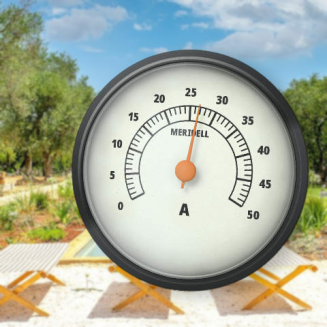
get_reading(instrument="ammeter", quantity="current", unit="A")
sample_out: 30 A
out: 27 A
